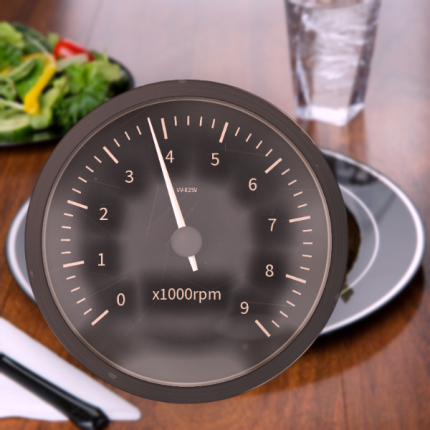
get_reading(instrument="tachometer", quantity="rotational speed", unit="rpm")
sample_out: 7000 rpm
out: 3800 rpm
